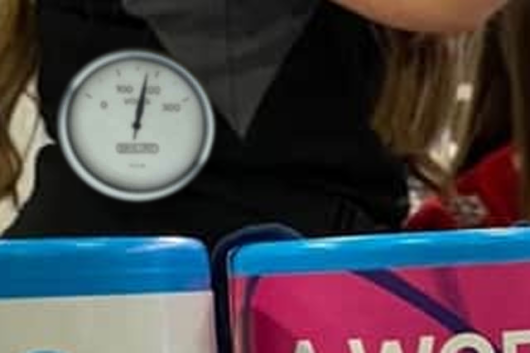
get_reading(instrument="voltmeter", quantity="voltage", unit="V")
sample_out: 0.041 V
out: 175 V
